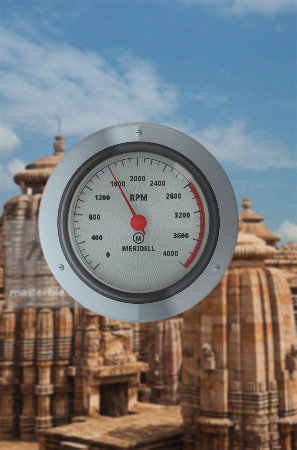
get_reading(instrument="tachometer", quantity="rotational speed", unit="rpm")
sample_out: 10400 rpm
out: 1600 rpm
